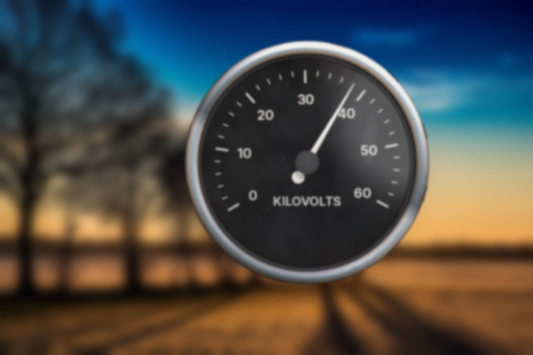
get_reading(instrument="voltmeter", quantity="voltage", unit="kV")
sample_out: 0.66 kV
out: 38 kV
